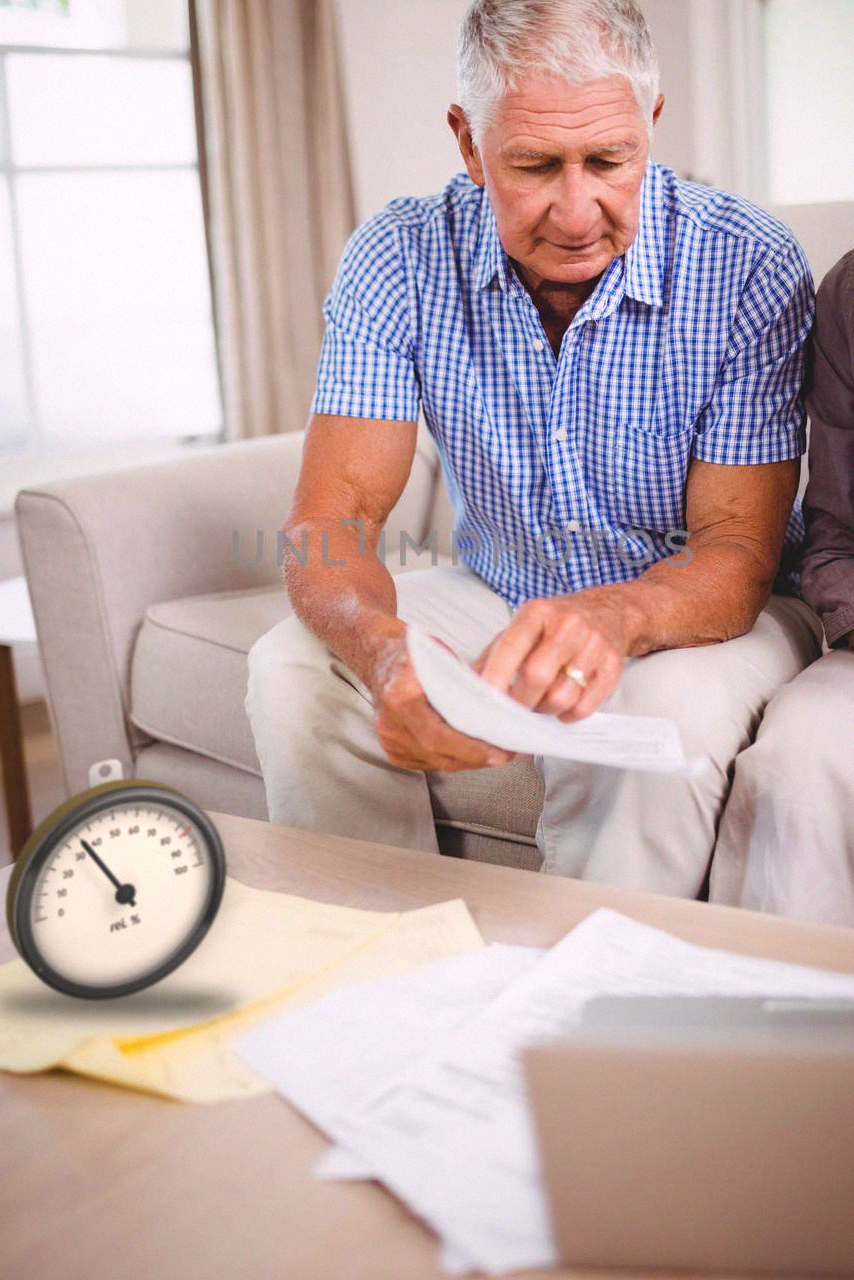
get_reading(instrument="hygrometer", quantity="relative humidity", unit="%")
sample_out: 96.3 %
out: 35 %
